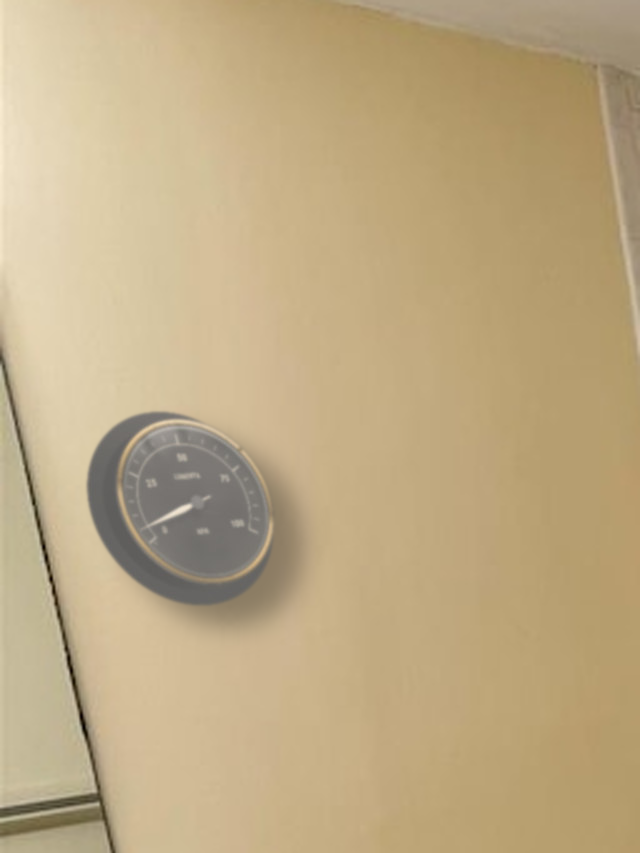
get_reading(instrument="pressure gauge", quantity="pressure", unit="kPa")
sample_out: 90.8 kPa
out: 5 kPa
